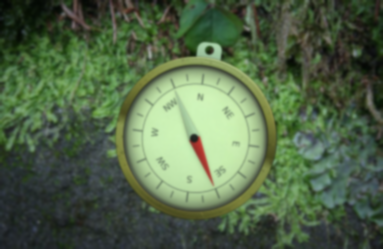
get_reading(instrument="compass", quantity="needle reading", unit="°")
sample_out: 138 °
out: 150 °
